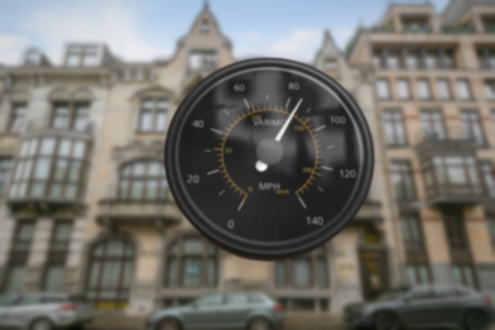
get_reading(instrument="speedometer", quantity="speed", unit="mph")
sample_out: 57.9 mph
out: 85 mph
